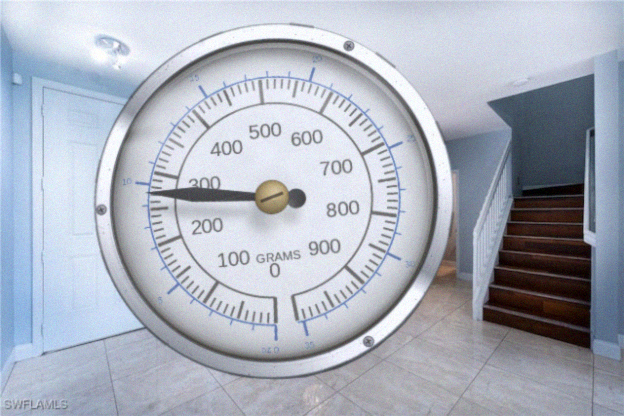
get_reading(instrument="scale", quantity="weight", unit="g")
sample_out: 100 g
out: 270 g
